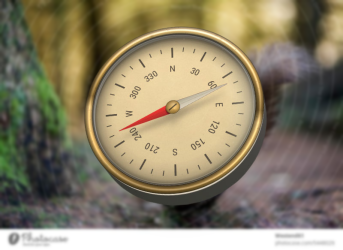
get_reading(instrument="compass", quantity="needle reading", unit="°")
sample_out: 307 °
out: 250 °
